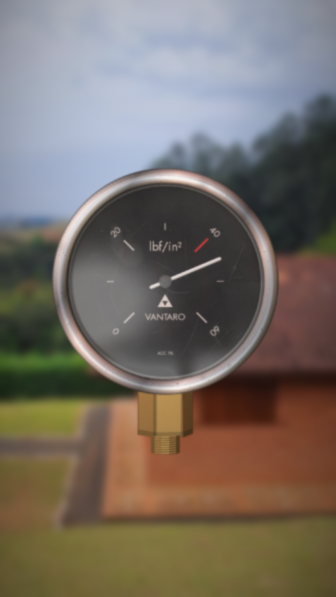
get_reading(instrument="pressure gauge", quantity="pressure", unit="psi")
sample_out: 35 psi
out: 45 psi
